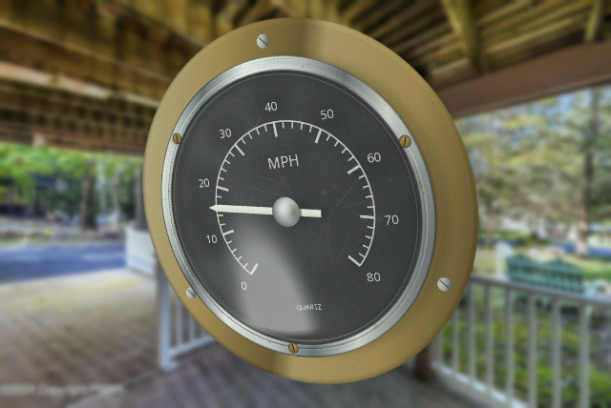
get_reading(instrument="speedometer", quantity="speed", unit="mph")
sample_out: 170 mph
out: 16 mph
